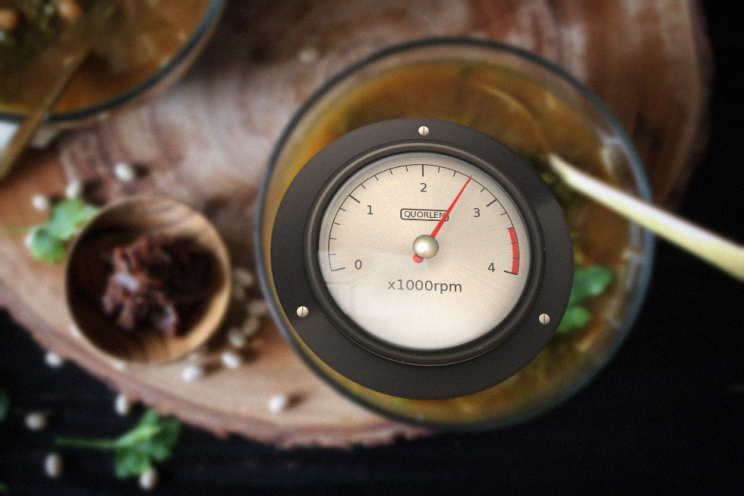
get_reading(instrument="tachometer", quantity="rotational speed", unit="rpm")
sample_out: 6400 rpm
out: 2600 rpm
